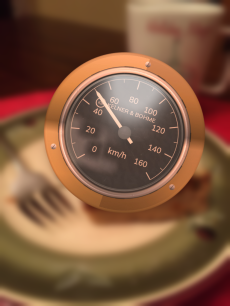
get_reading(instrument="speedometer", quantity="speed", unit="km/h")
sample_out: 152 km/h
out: 50 km/h
